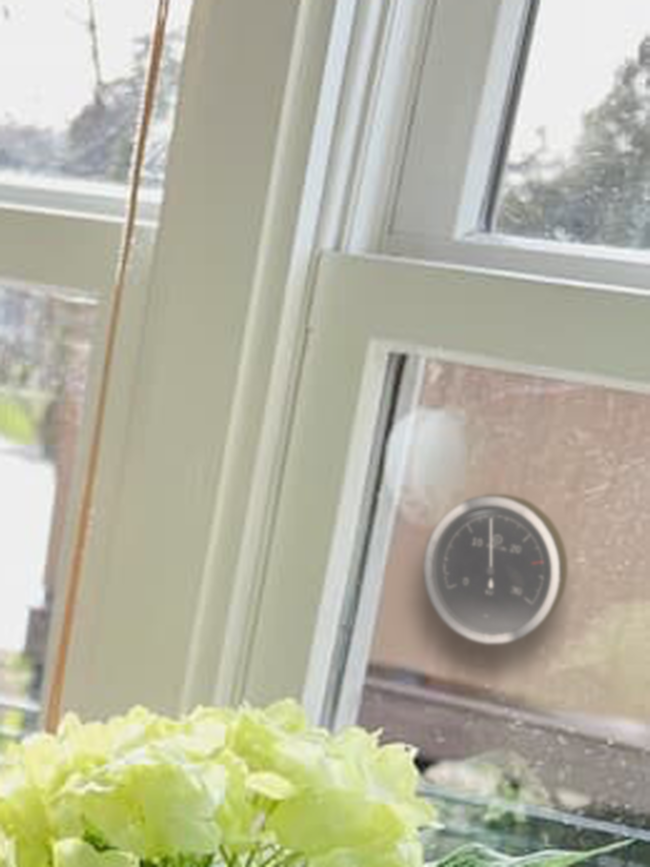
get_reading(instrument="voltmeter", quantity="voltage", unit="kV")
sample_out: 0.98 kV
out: 14 kV
